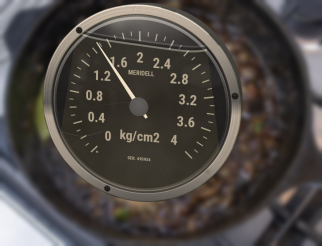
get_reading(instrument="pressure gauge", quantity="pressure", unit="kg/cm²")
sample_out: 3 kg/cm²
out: 1.5 kg/cm²
